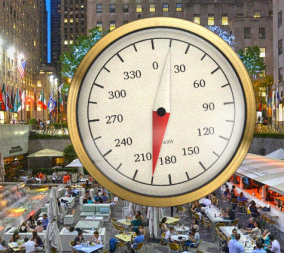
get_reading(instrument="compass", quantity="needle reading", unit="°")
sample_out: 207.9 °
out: 195 °
